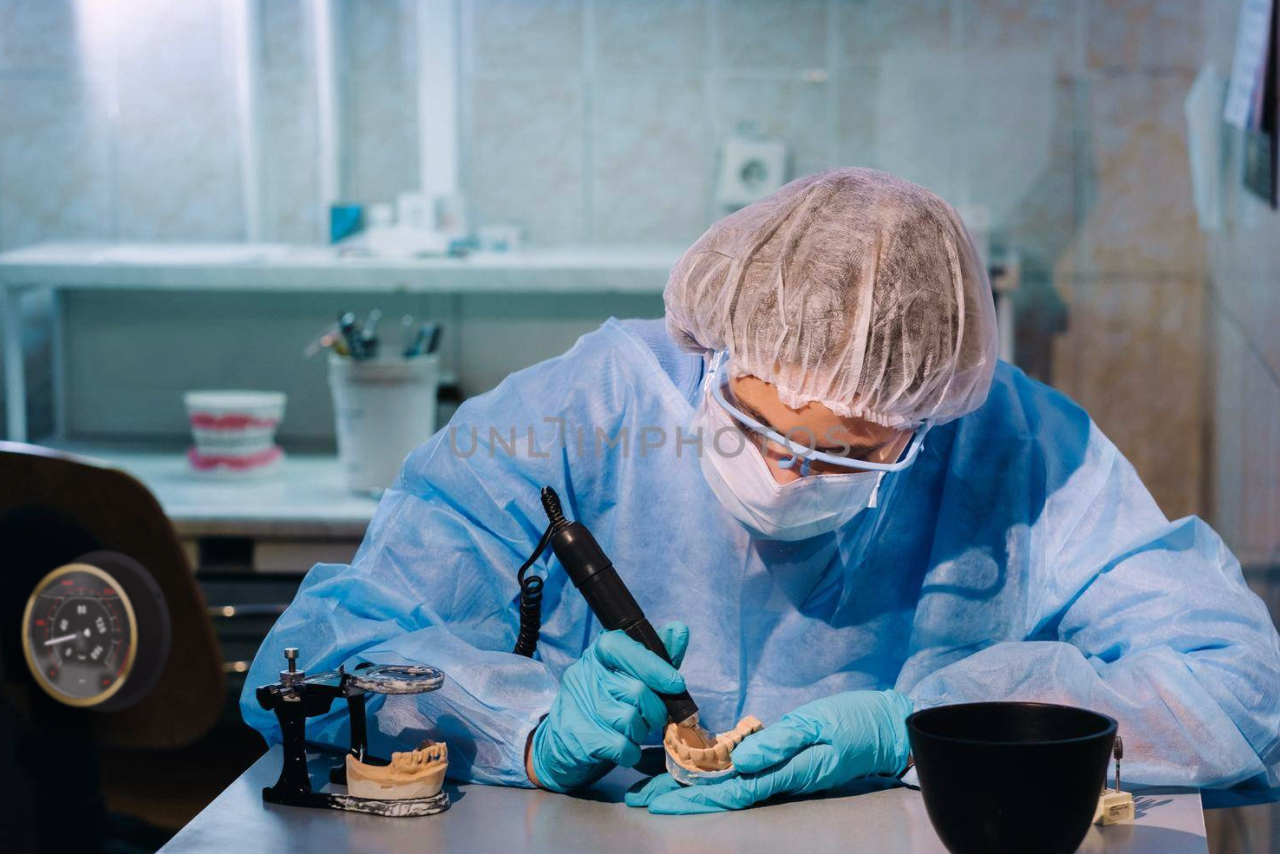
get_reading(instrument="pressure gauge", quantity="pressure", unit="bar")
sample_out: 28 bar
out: 20 bar
